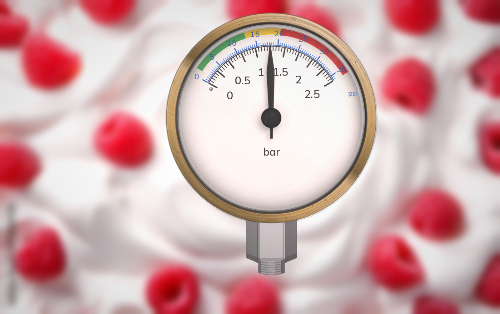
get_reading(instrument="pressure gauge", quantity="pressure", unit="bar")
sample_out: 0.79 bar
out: 1.25 bar
